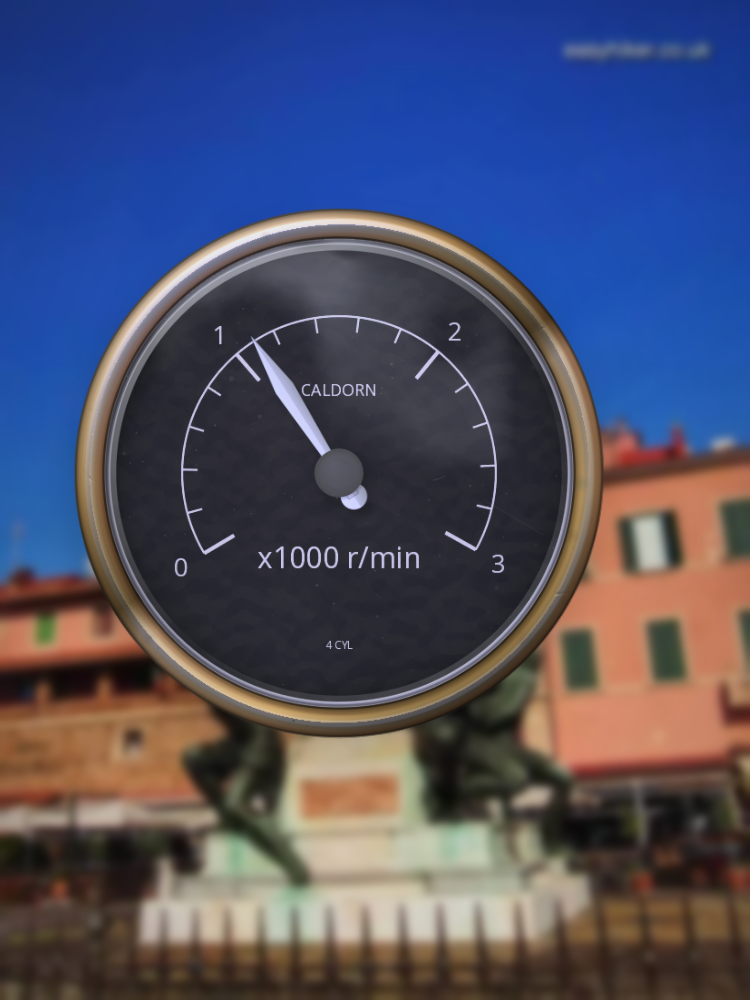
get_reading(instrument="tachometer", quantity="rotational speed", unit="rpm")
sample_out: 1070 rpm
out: 1100 rpm
